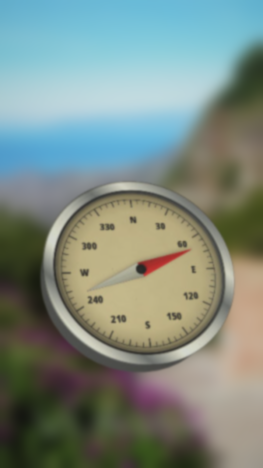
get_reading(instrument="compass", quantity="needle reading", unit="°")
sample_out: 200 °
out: 70 °
